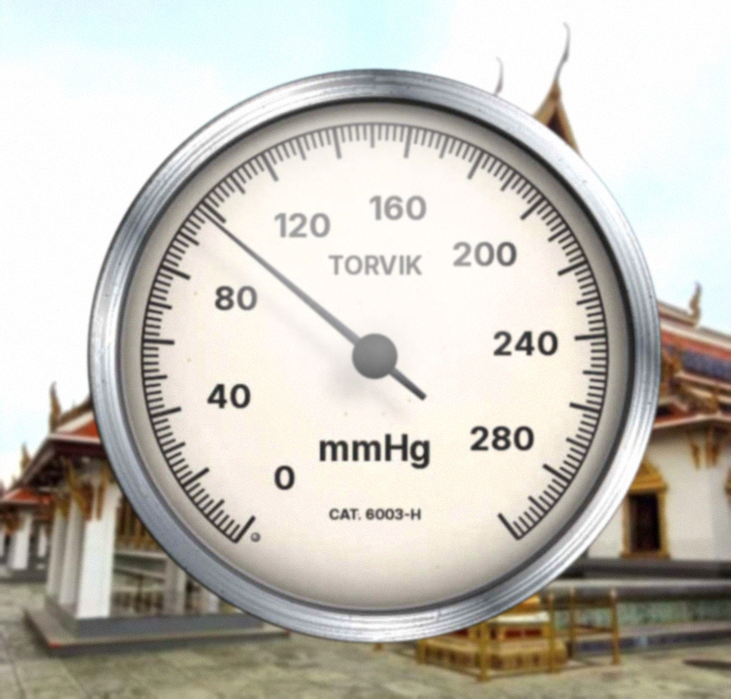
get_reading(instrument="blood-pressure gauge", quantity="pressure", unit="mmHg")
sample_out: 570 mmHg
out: 98 mmHg
